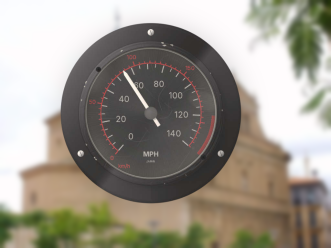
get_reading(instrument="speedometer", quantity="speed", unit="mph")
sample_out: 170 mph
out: 55 mph
